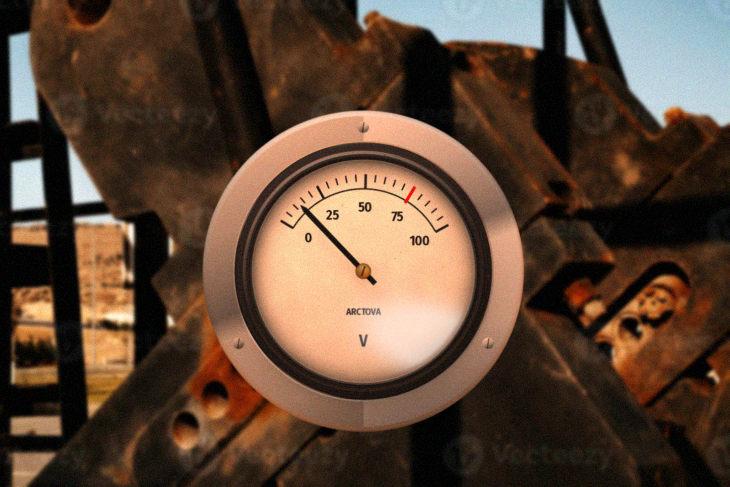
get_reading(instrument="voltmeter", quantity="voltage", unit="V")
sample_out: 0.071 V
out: 12.5 V
